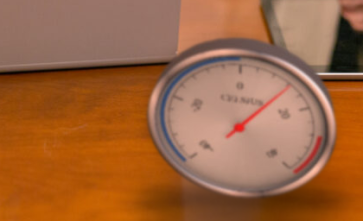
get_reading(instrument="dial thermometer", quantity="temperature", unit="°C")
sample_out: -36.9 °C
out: 12 °C
